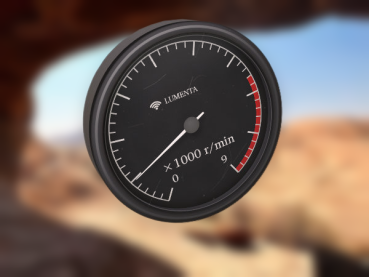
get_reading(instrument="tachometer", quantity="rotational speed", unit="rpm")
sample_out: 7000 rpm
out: 1000 rpm
